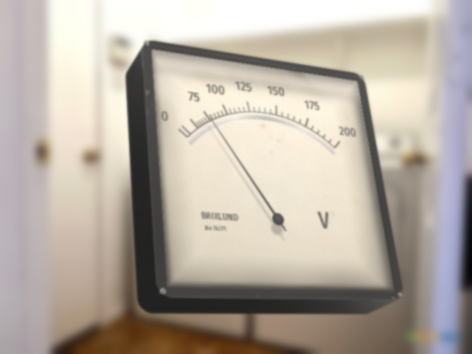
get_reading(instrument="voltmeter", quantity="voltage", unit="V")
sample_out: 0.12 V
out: 75 V
